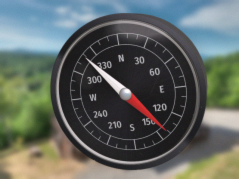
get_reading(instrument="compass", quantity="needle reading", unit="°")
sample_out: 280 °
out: 140 °
